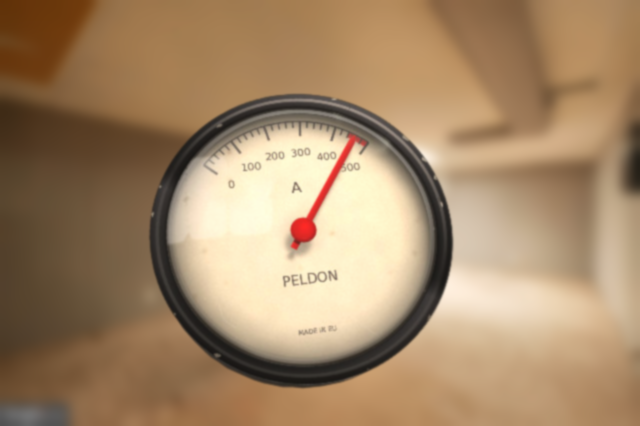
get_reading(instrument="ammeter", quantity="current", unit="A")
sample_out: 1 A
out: 460 A
